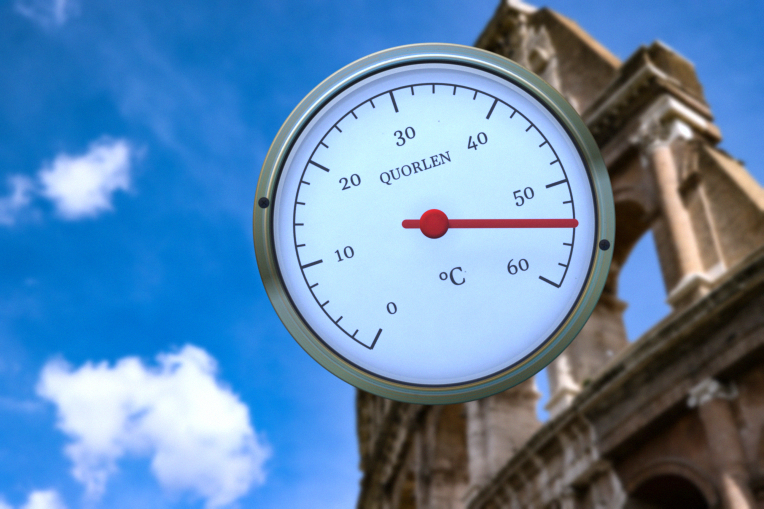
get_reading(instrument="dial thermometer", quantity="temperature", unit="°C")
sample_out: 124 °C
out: 54 °C
